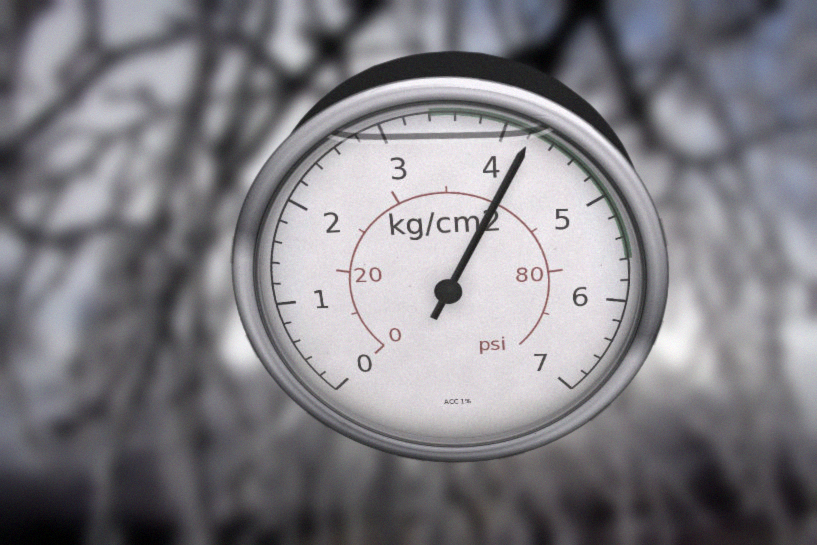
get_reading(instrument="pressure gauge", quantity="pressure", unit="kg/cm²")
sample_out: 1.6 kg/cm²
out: 4.2 kg/cm²
